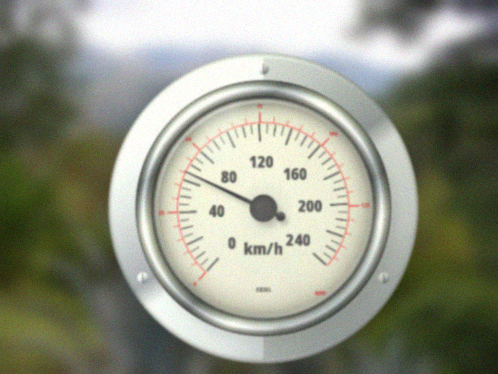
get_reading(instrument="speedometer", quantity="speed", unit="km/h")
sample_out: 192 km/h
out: 65 km/h
